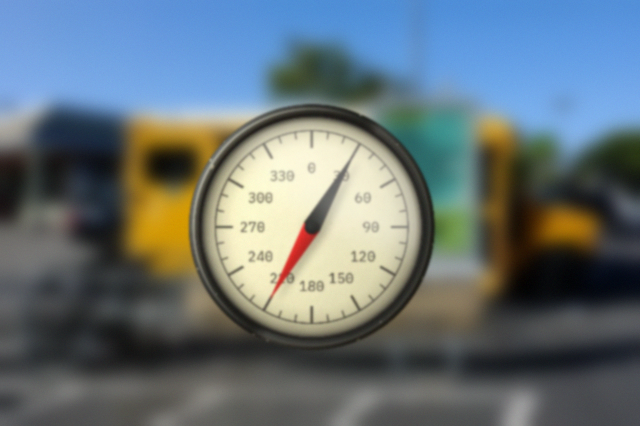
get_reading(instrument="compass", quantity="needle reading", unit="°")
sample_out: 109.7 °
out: 210 °
